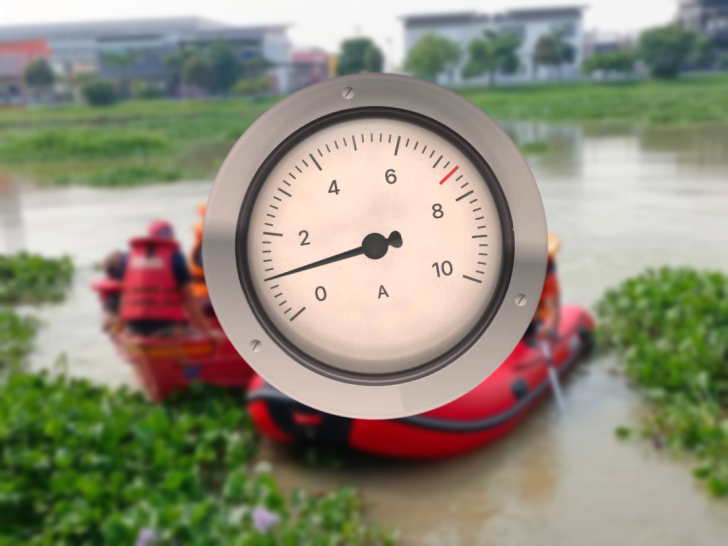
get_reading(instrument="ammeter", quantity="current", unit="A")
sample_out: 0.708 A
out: 1 A
